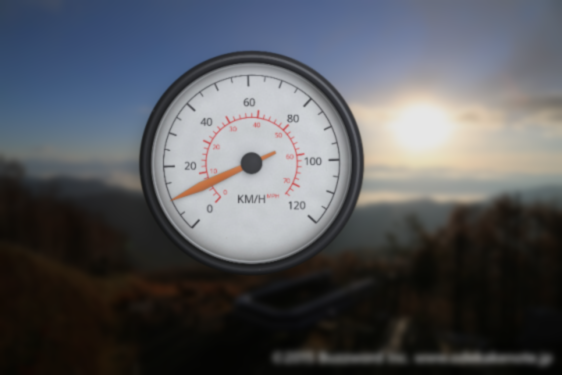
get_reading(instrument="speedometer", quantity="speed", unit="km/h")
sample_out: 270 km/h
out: 10 km/h
